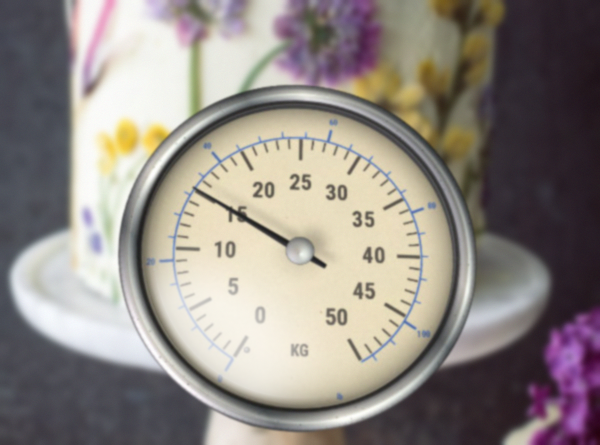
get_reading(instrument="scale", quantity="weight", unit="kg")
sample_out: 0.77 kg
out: 15 kg
